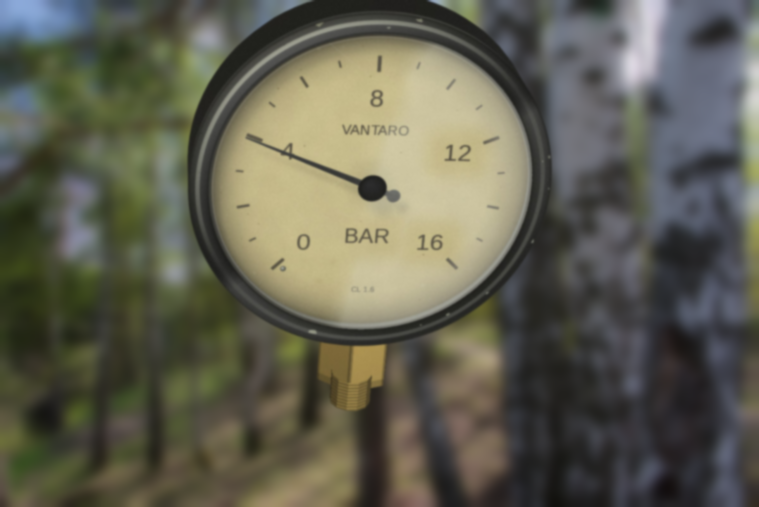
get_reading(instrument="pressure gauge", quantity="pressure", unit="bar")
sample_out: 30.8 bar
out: 4 bar
